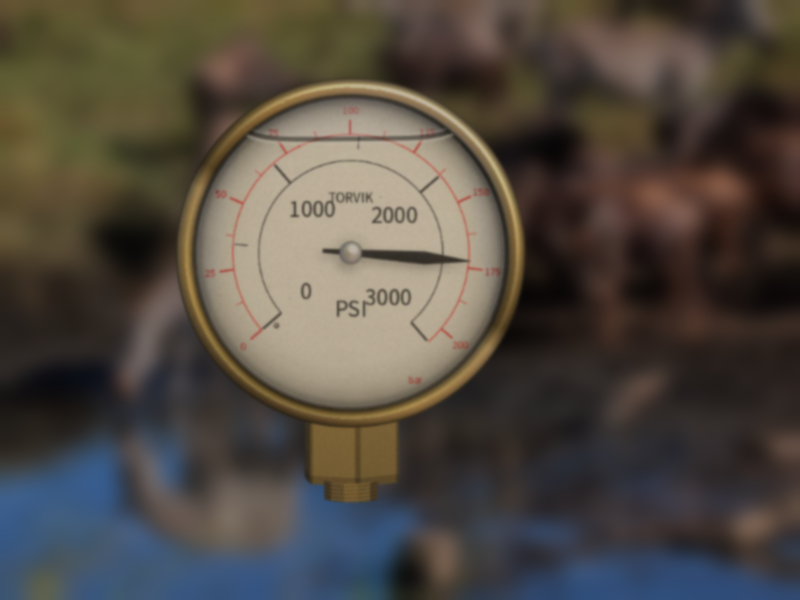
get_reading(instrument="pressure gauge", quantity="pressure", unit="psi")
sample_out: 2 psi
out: 2500 psi
